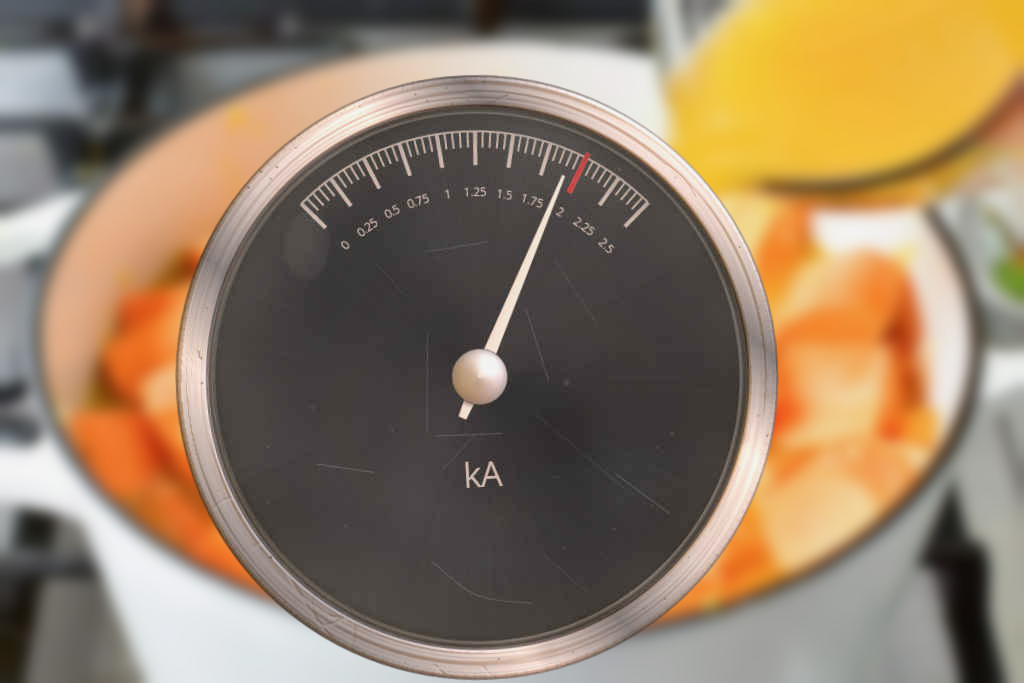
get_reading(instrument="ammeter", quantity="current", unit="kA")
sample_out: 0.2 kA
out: 1.9 kA
